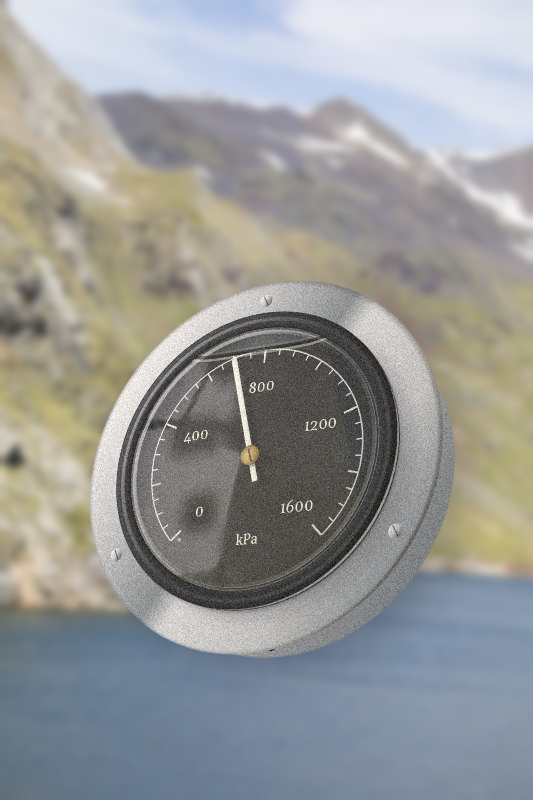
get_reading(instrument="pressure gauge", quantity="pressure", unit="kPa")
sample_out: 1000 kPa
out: 700 kPa
